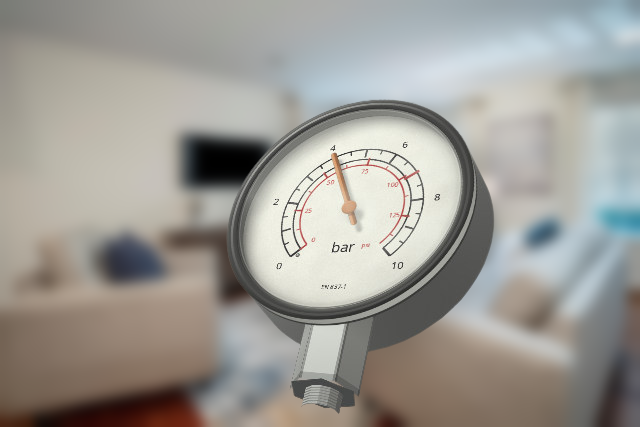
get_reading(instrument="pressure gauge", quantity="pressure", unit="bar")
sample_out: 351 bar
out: 4 bar
